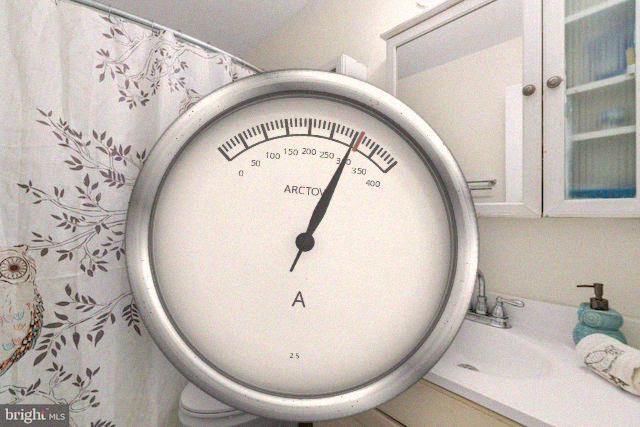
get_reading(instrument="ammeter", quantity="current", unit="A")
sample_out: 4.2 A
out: 300 A
